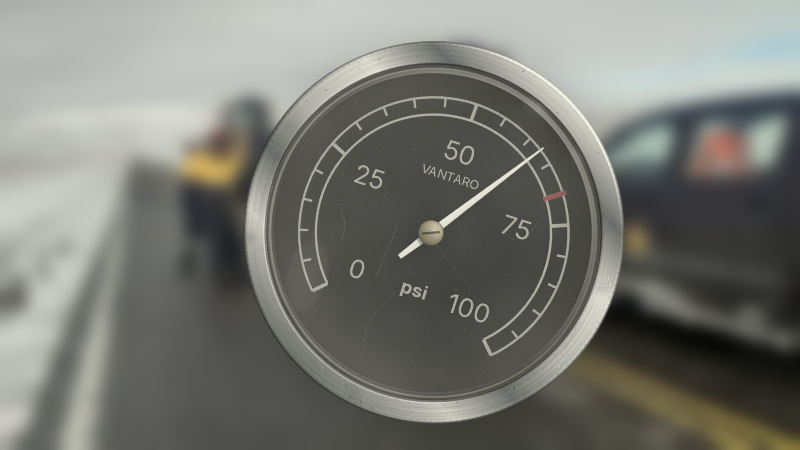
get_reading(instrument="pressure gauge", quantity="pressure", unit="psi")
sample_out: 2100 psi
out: 62.5 psi
